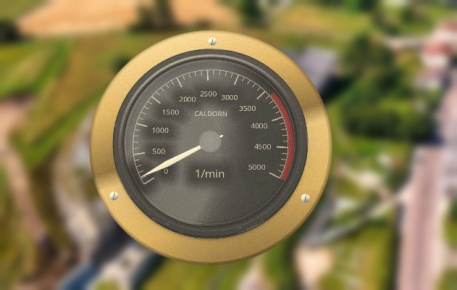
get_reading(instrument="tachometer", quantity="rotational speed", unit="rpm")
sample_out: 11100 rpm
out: 100 rpm
